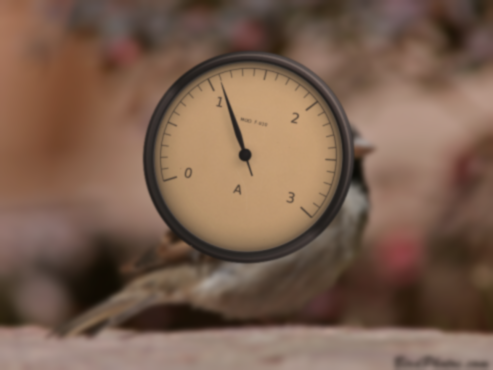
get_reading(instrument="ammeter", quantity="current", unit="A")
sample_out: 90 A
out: 1.1 A
